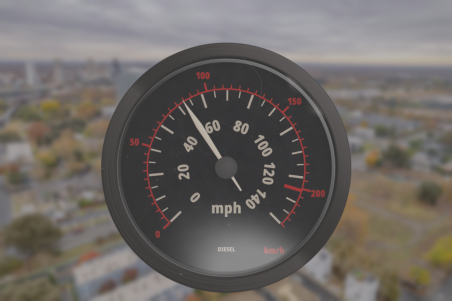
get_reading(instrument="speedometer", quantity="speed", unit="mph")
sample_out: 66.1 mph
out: 52.5 mph
